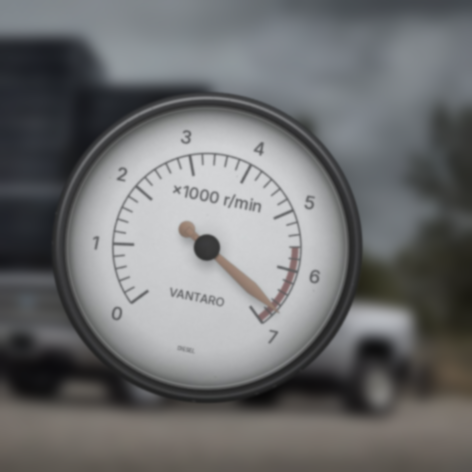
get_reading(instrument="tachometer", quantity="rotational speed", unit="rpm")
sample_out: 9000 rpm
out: 6700 rpm
